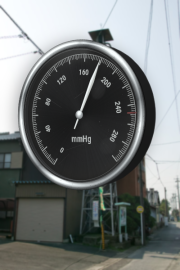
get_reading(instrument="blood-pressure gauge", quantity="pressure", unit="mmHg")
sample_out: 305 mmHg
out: 180 mmHg
